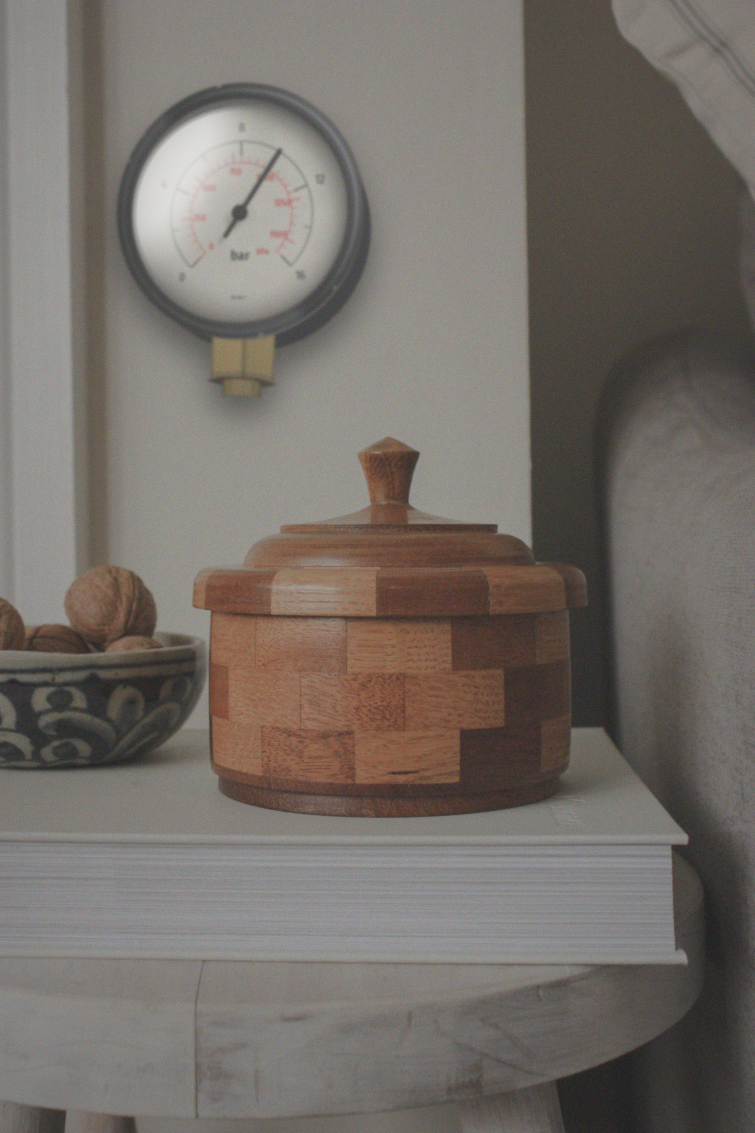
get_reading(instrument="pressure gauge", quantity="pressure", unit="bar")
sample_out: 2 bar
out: 10 bar
